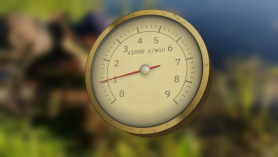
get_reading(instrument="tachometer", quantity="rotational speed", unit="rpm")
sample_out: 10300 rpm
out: 1000 rpm
